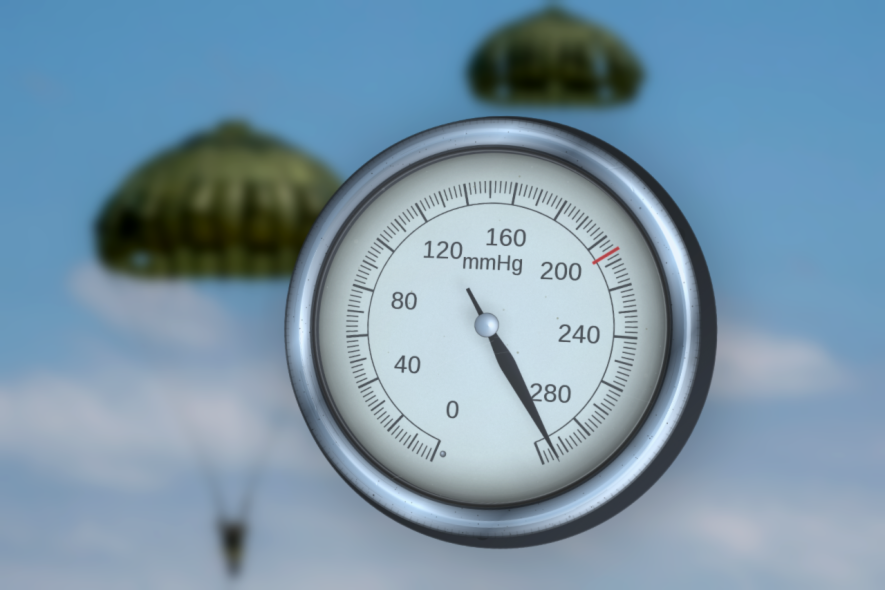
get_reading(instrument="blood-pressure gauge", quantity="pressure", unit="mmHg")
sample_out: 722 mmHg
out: 294 mmHg
